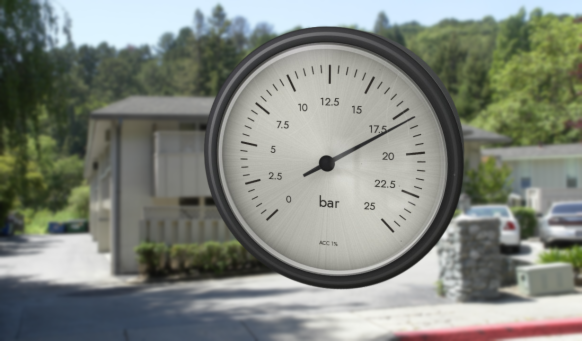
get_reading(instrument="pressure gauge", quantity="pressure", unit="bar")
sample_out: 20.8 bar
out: 18 bar
